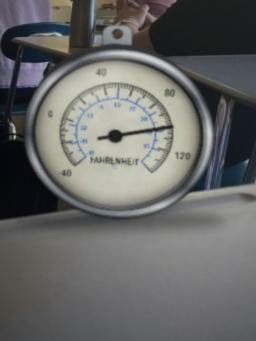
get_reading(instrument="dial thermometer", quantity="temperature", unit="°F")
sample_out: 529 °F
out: 100 °F
